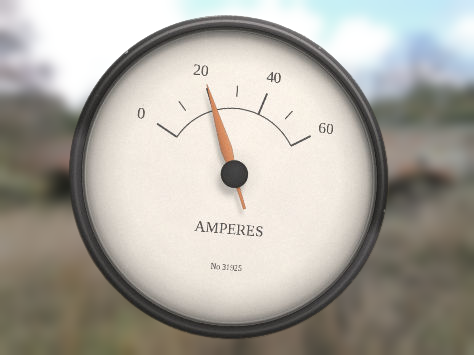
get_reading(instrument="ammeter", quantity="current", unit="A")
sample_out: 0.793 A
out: 20 A
